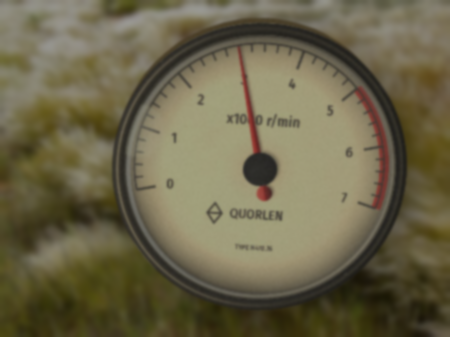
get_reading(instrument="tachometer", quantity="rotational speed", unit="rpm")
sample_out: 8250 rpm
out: 3000 rpm
